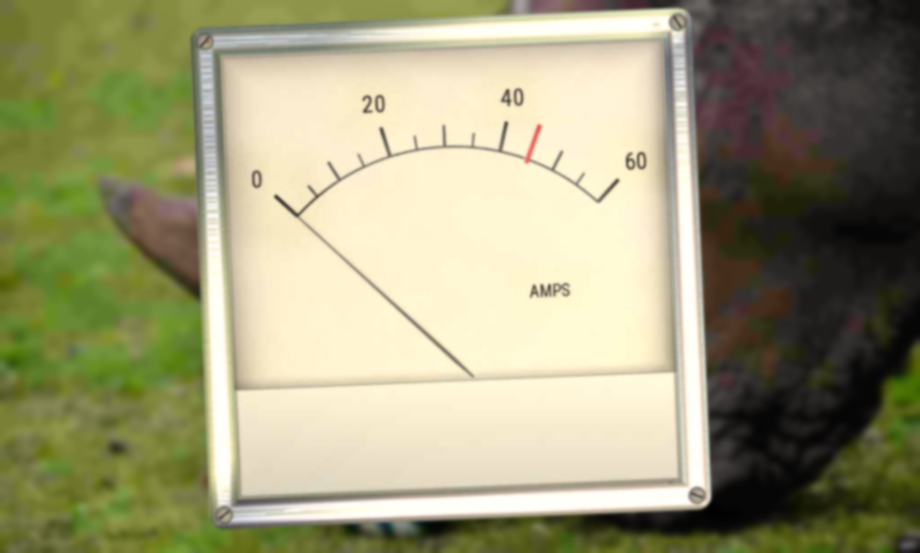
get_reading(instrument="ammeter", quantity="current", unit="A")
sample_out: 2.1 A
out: 0 A
